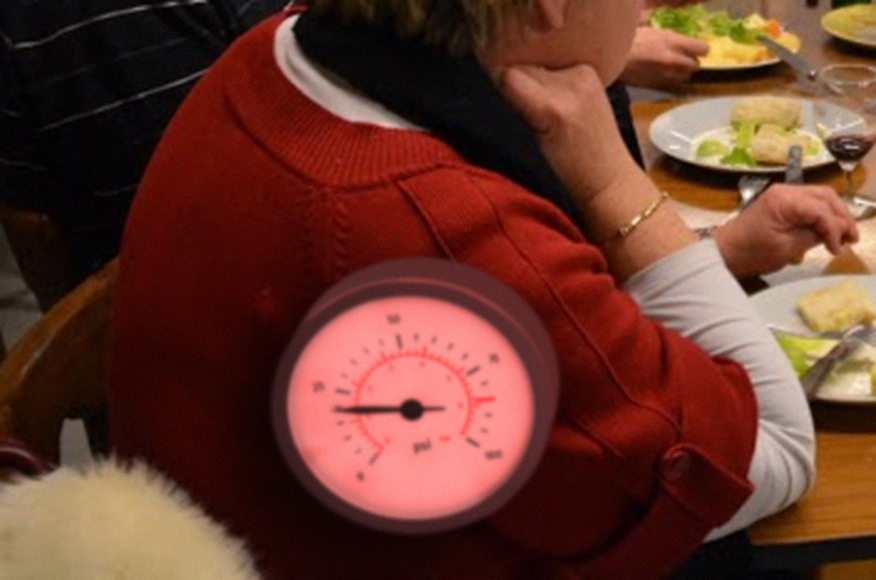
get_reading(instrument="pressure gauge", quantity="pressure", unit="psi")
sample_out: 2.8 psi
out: 20 psi
